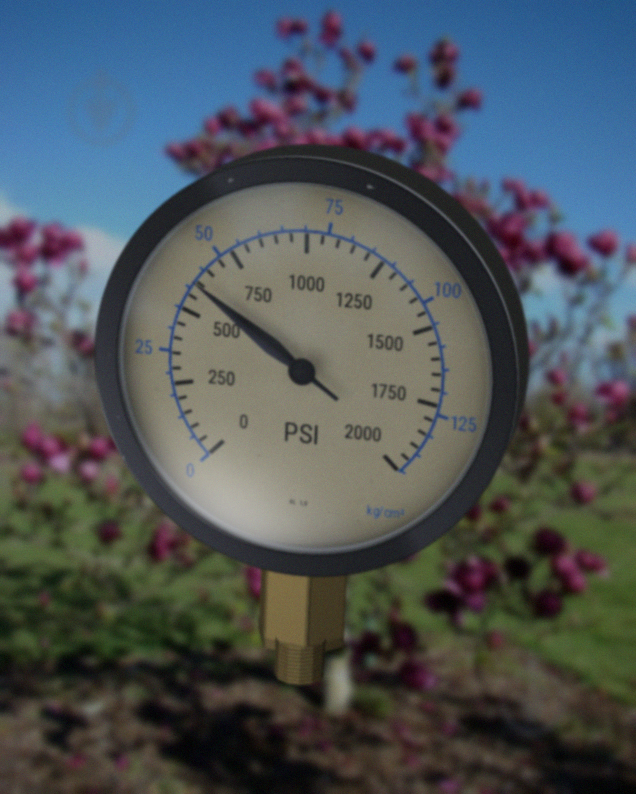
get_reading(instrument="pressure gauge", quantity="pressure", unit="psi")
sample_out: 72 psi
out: 600 psi
